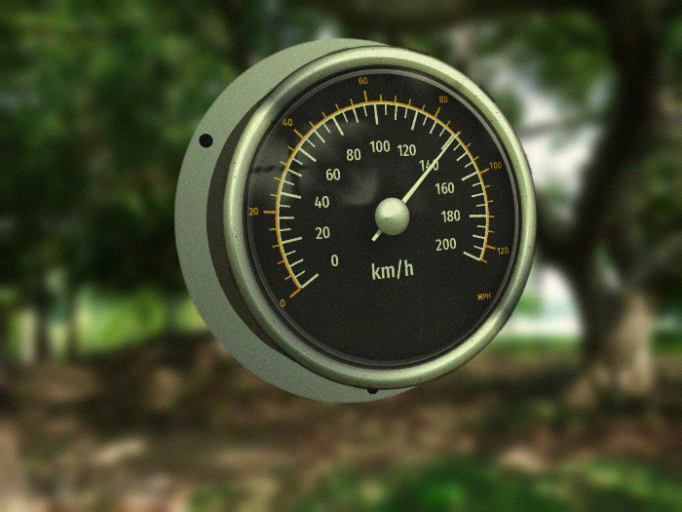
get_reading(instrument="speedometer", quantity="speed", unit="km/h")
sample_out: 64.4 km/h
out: 140 km/h
